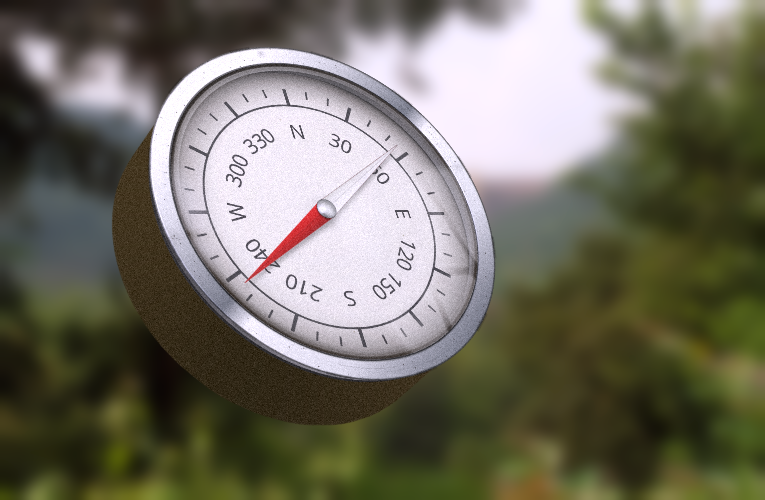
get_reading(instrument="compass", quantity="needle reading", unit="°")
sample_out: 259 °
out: 235 °
